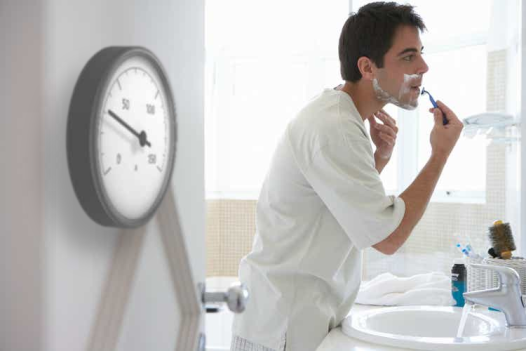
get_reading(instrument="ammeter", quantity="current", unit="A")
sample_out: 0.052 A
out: 30 A
